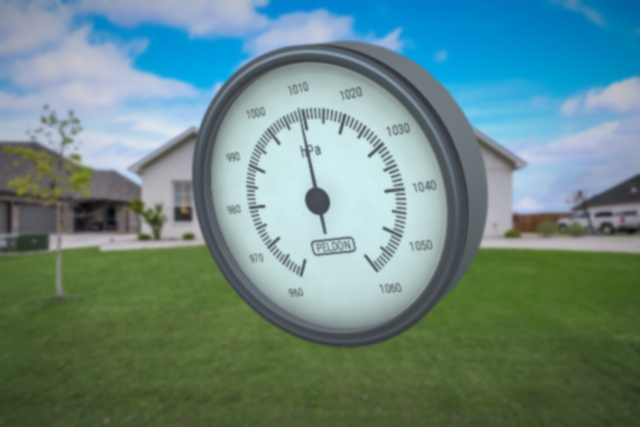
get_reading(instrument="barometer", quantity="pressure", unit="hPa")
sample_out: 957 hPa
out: 1010 hPa
